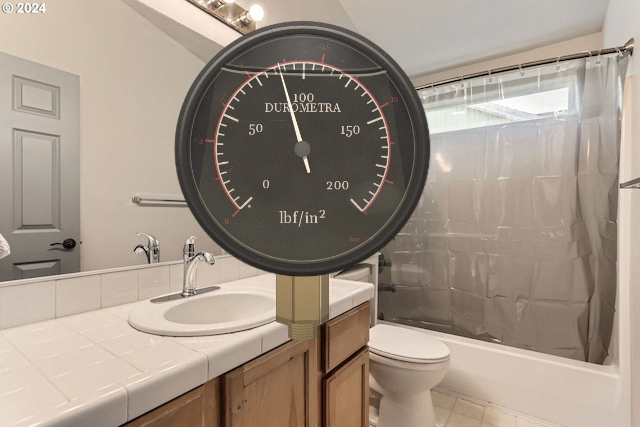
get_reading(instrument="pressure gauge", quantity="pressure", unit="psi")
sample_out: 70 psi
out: 87.5 psi
